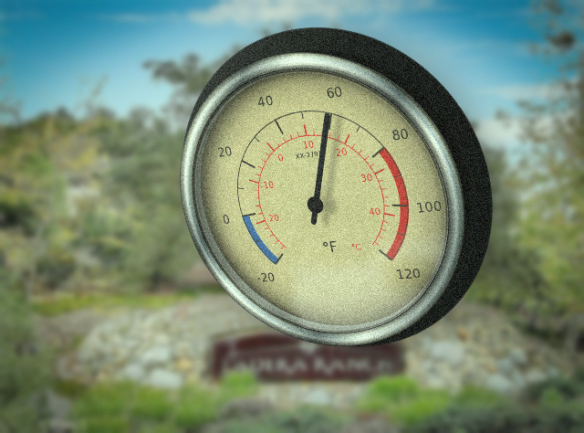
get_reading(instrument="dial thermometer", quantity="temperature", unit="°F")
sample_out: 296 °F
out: 60 °F
